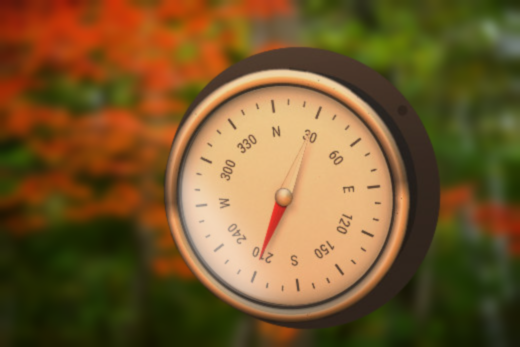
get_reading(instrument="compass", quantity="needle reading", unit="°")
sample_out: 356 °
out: 210 °
